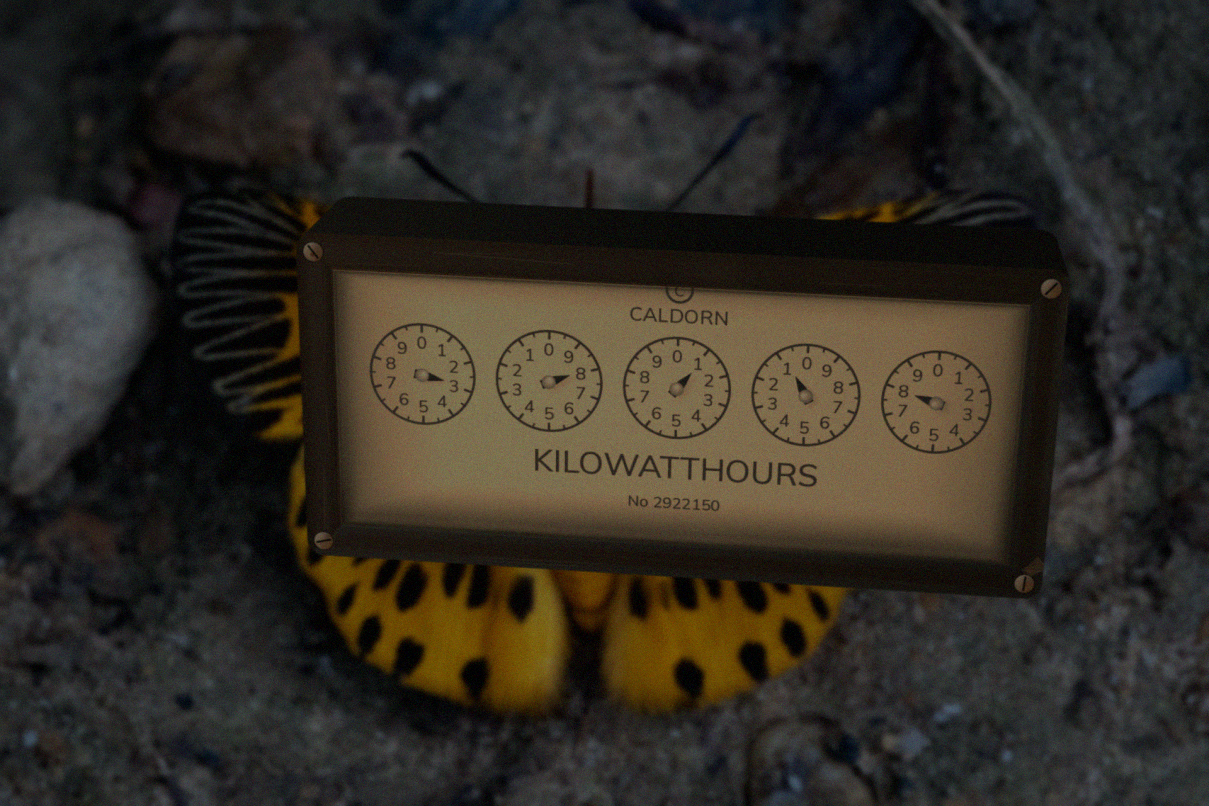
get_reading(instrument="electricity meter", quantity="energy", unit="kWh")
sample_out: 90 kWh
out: 28108 kWh
